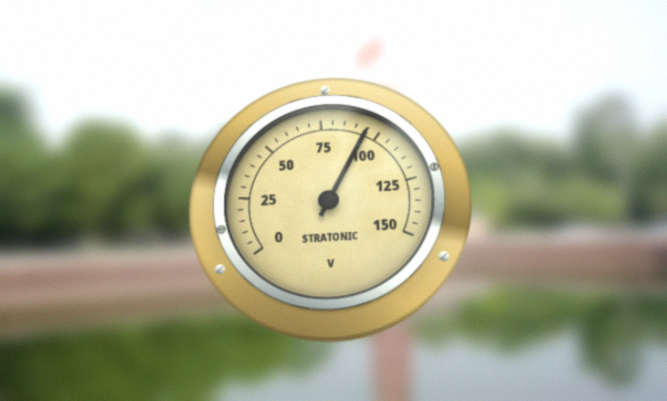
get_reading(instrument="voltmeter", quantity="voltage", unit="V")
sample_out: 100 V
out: 95 V
